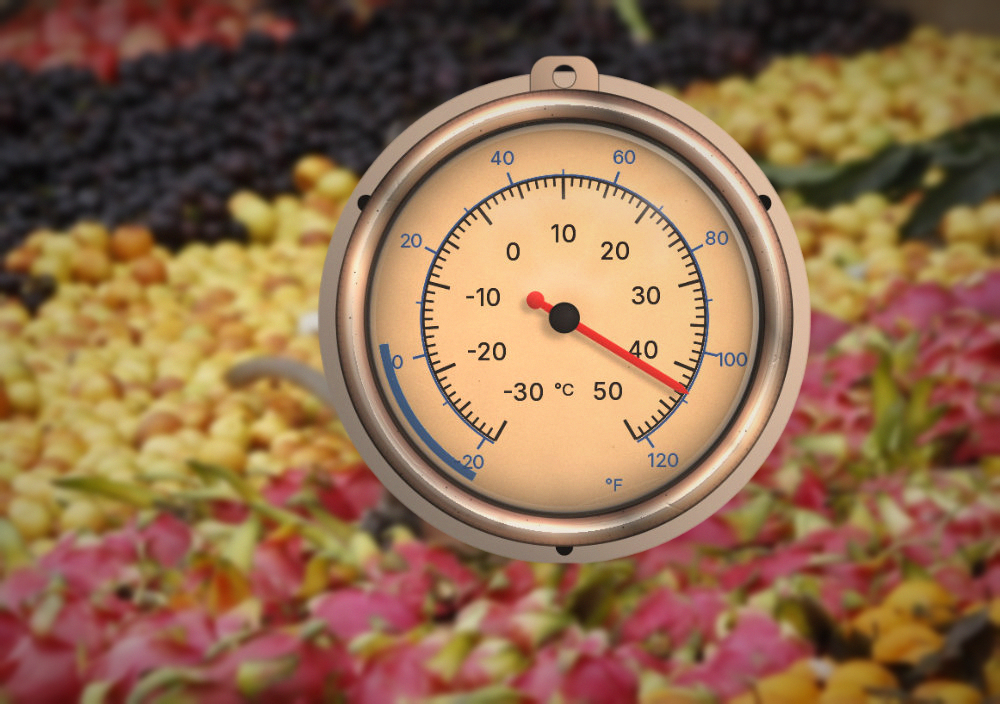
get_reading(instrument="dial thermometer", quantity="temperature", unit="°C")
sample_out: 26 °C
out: 42.5 °C
